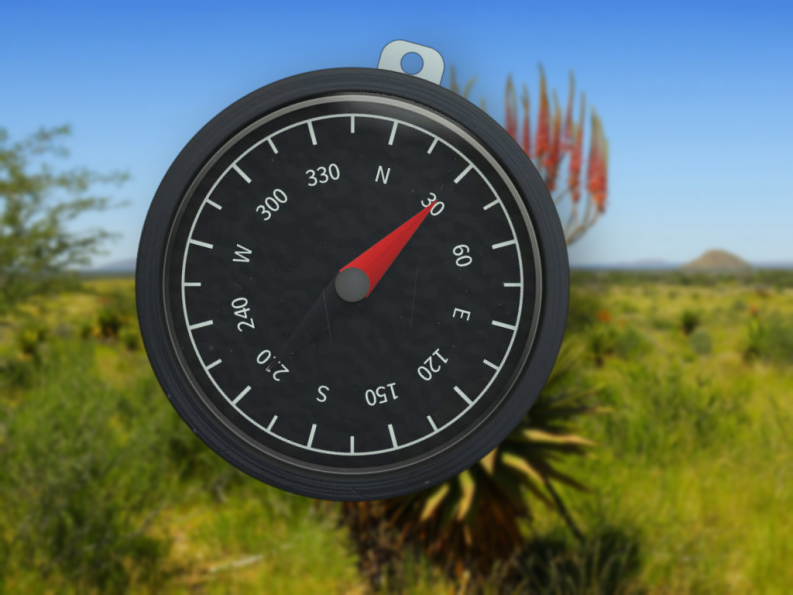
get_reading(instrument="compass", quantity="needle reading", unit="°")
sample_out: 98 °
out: 30 °
